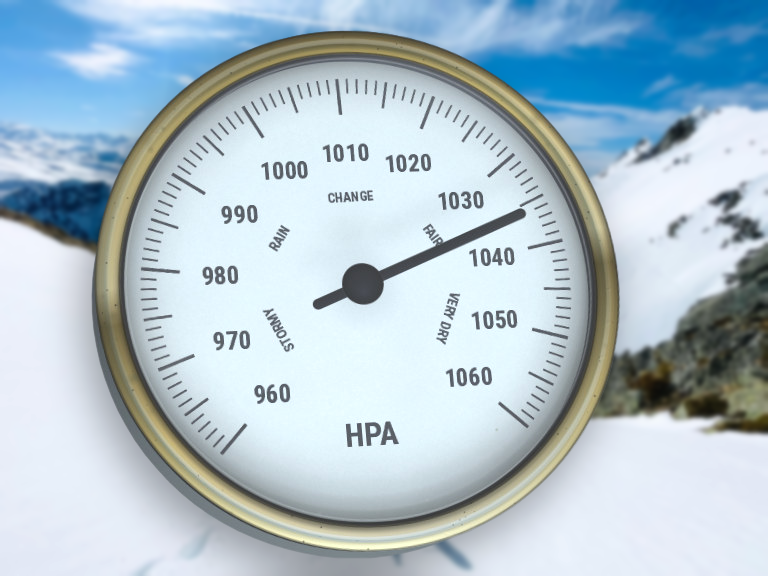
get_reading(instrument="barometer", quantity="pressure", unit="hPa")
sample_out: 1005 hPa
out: 1036 hPa
